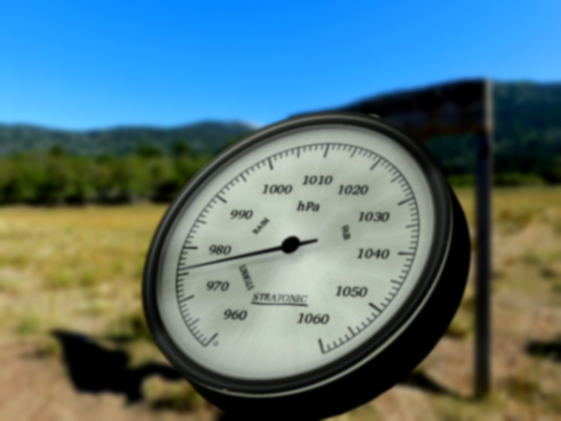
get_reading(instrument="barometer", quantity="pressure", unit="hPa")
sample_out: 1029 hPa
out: 975 hPa
